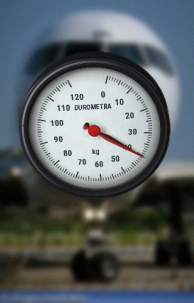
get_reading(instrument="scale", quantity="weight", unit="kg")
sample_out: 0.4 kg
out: 40 kg
